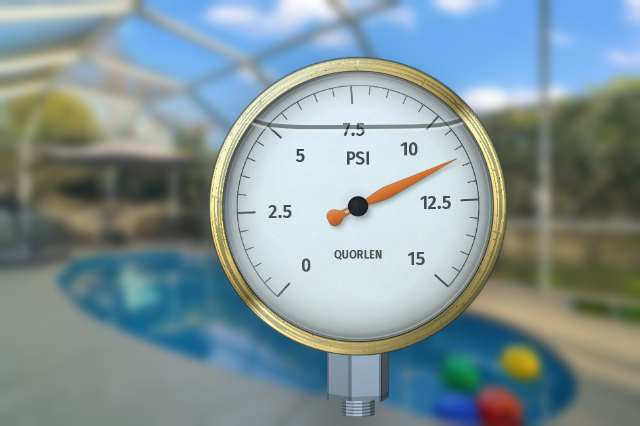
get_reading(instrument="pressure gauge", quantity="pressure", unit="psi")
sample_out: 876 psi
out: 11.25 psi
